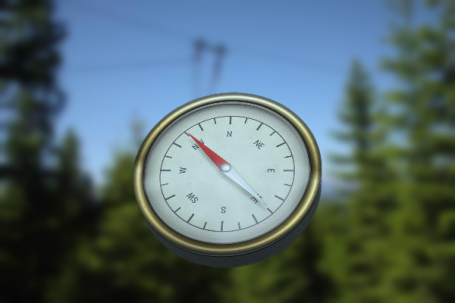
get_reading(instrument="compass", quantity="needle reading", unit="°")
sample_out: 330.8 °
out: 315 °
